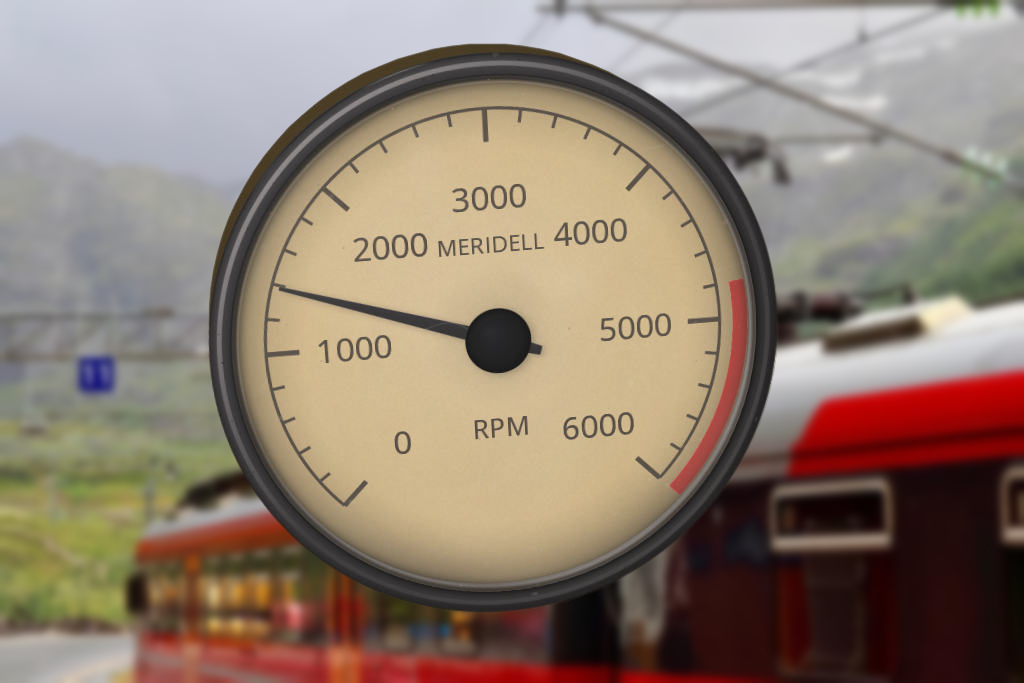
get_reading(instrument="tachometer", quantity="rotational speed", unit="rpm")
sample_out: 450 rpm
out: 1400 rpm
